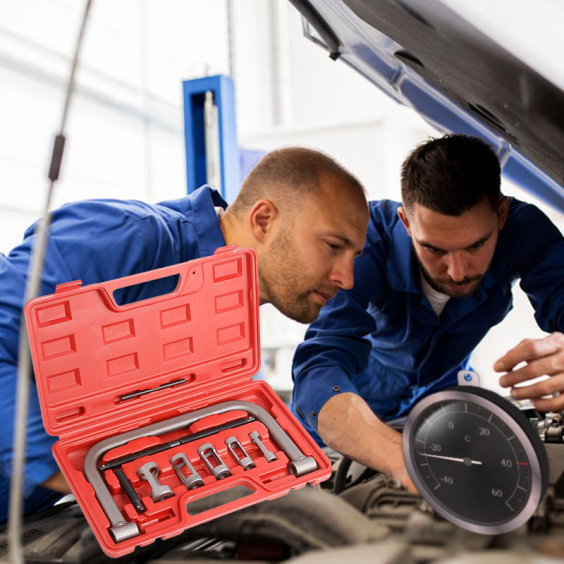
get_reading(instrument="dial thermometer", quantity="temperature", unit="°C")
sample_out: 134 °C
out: -25 °C
